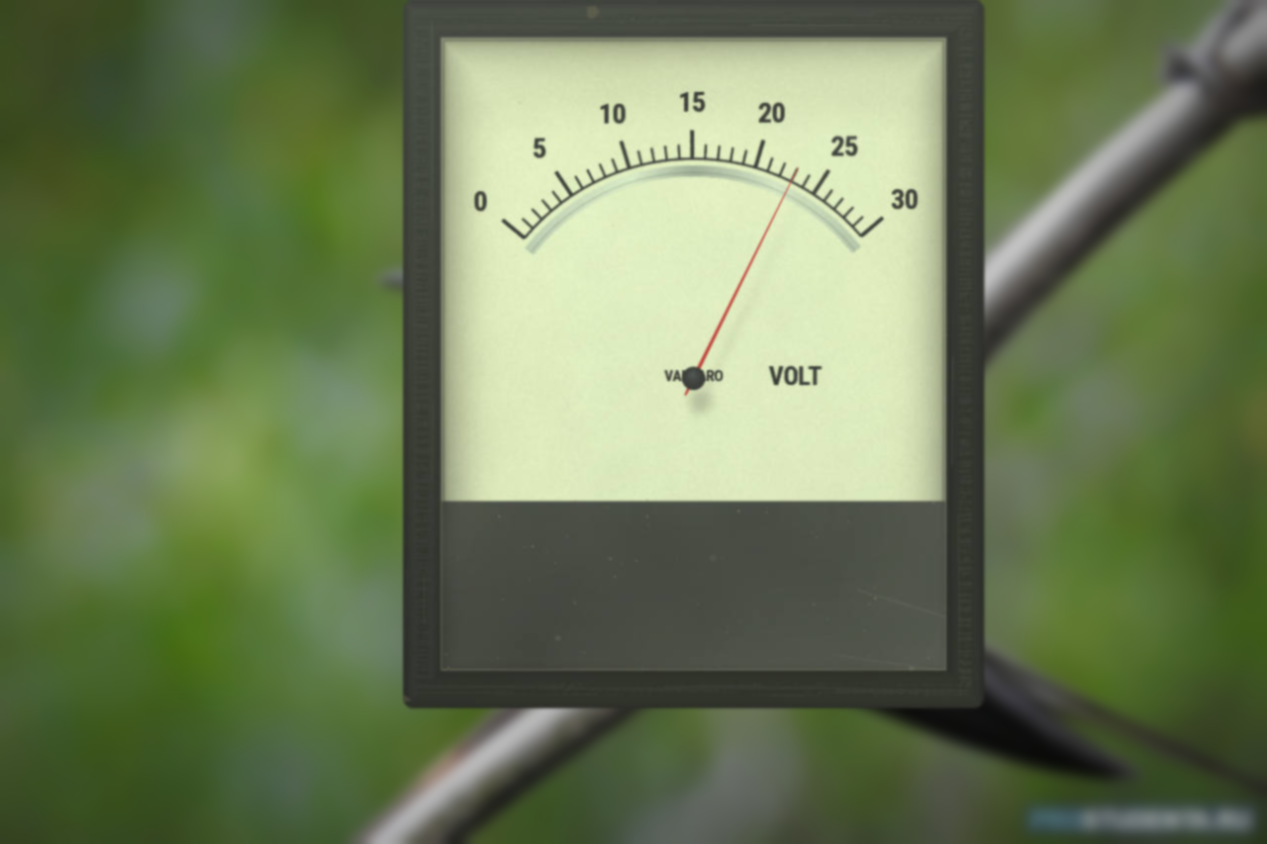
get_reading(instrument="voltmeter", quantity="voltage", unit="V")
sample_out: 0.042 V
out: 23 V
